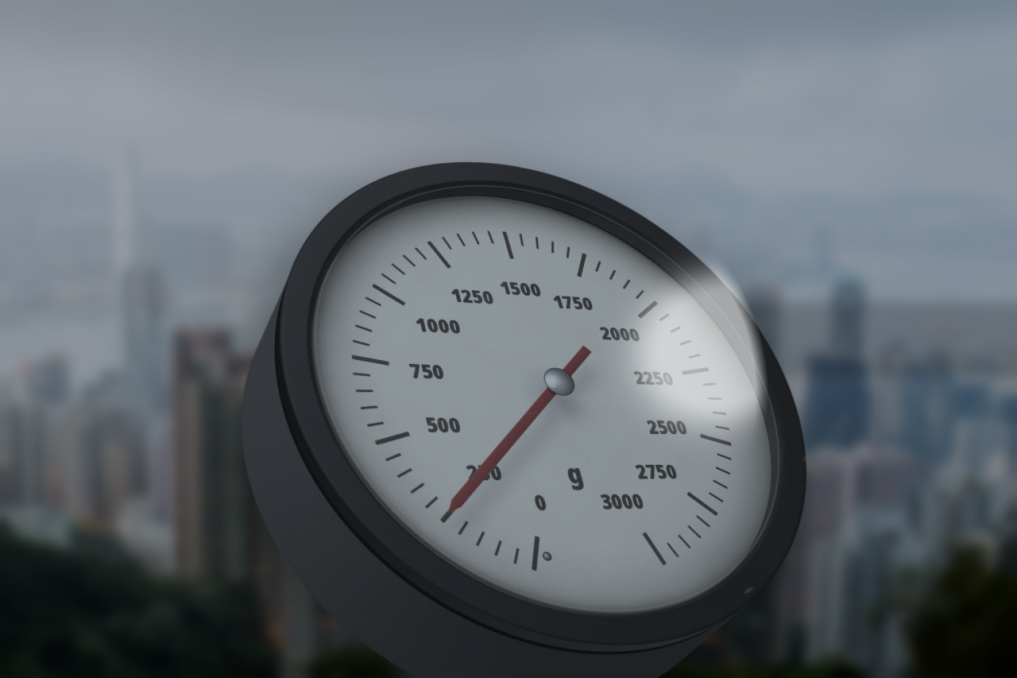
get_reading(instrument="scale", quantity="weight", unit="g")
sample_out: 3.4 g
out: 250 g
